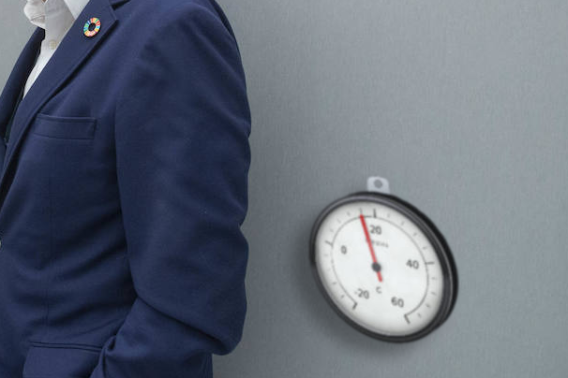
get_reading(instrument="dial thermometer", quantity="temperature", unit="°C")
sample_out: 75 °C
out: 16 °C
